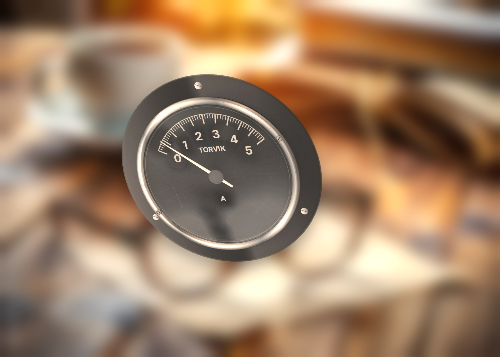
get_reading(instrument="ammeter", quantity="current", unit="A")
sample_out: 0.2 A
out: 0.5 A
